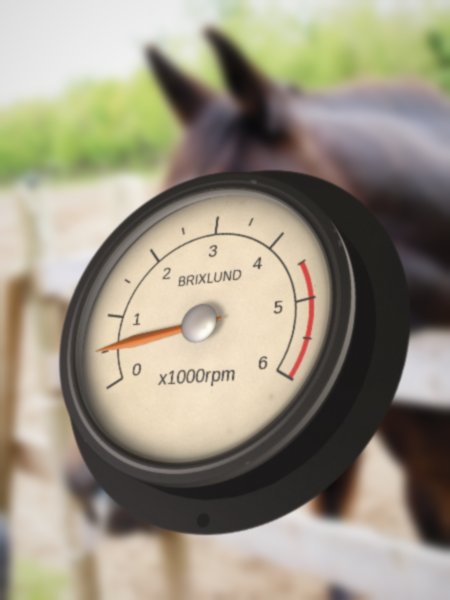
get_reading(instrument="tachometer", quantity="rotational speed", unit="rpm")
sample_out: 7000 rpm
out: 500 rpm
